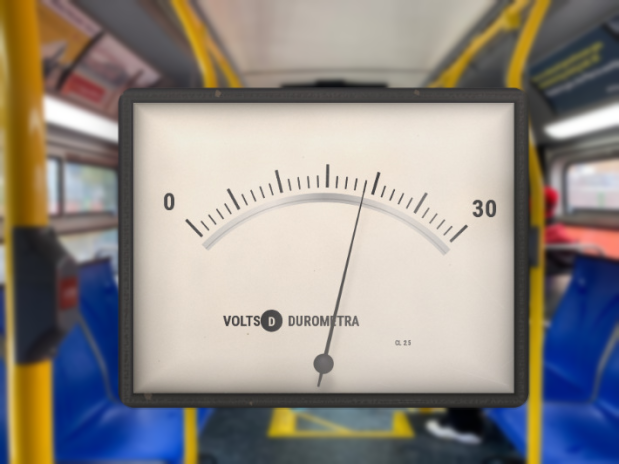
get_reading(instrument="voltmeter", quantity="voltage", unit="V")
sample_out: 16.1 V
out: 19 V
